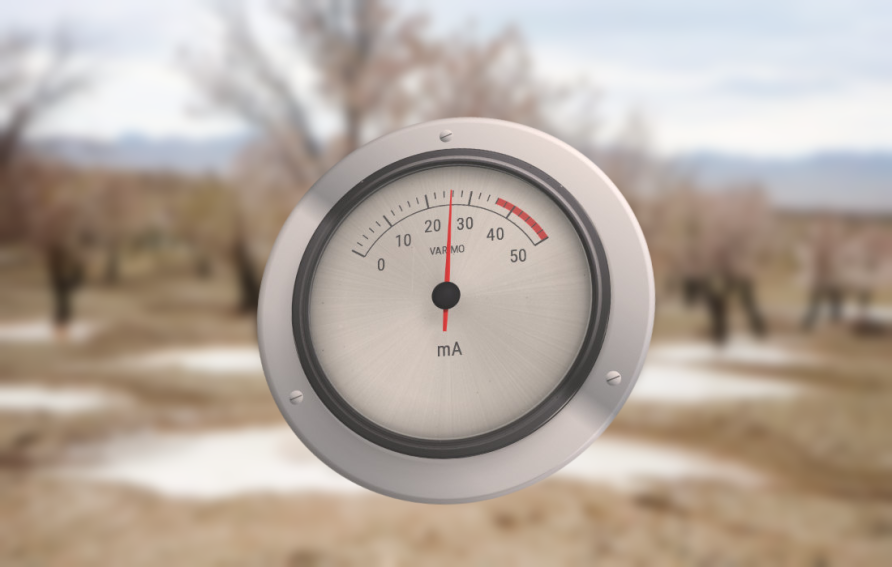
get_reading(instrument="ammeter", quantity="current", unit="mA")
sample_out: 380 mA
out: 26 mA
